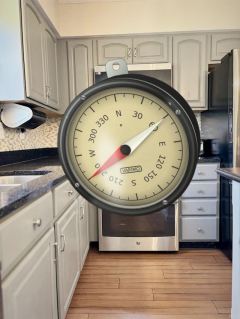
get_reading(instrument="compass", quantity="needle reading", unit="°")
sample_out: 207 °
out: 240 °
